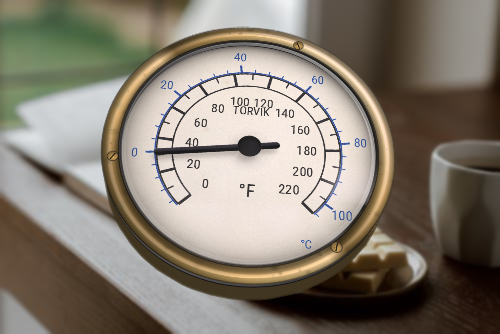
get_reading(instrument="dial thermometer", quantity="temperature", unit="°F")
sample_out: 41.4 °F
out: 30 °F
